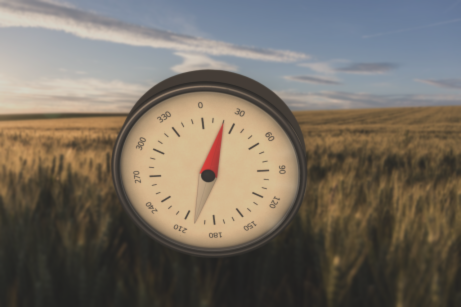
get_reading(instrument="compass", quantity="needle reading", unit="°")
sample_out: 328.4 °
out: 20 °
